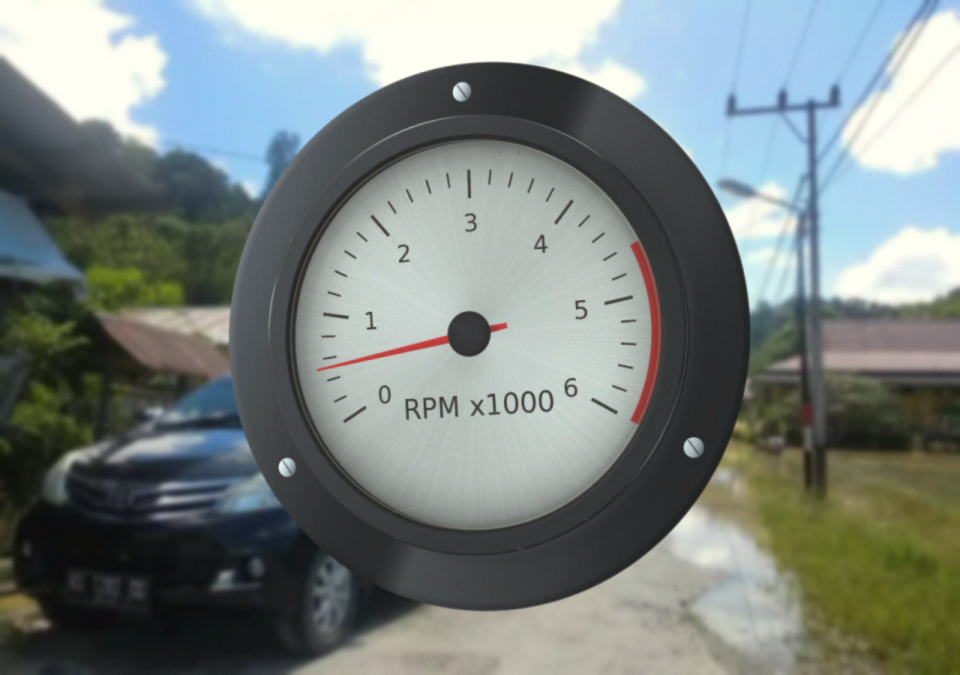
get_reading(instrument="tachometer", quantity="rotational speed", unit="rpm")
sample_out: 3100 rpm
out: 500 rpm
